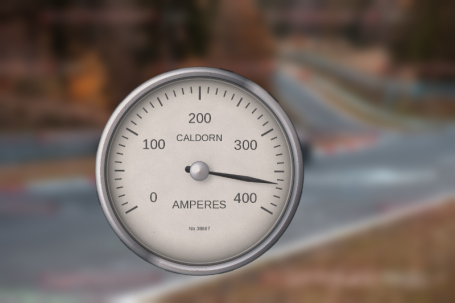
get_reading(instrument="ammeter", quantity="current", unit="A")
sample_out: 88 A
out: 365 A
